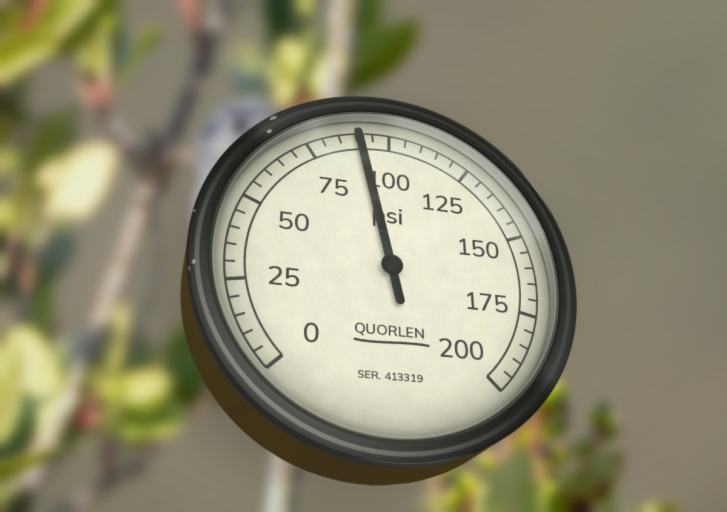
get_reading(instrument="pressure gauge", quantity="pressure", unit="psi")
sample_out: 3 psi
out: 90 psi
